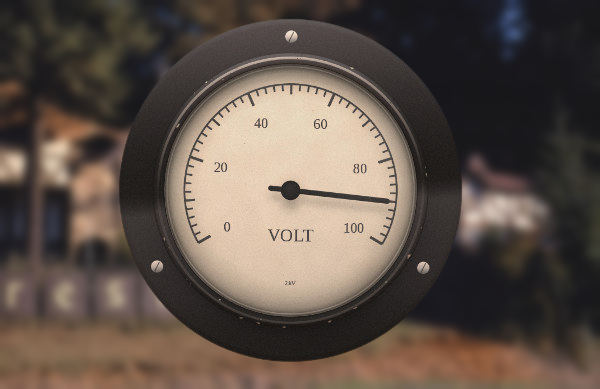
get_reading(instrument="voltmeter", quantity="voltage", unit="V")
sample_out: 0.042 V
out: 90 V
